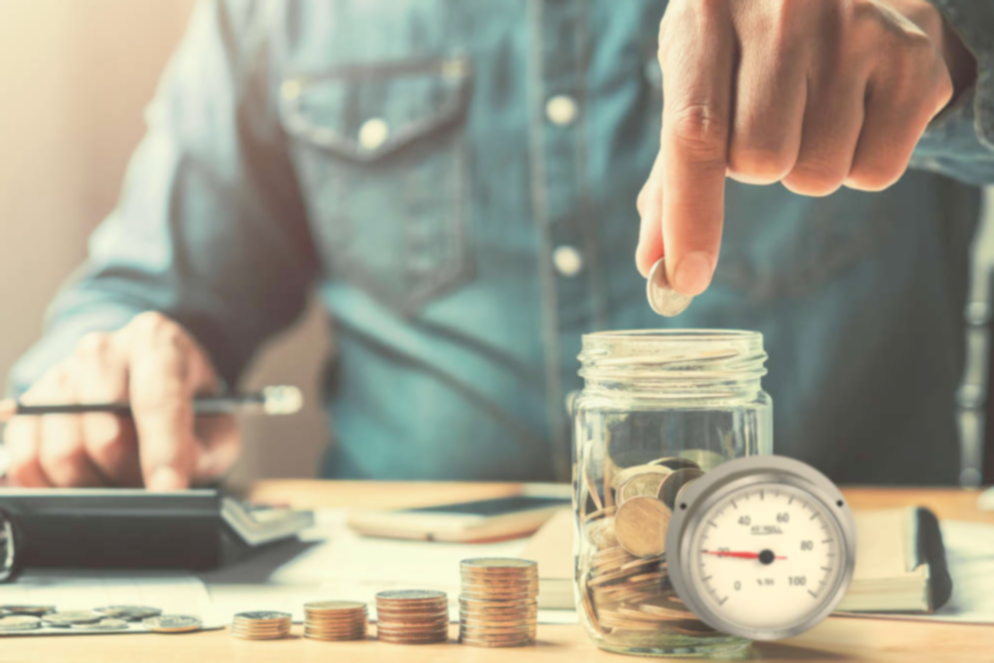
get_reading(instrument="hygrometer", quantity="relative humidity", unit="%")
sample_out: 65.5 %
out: 20 %
